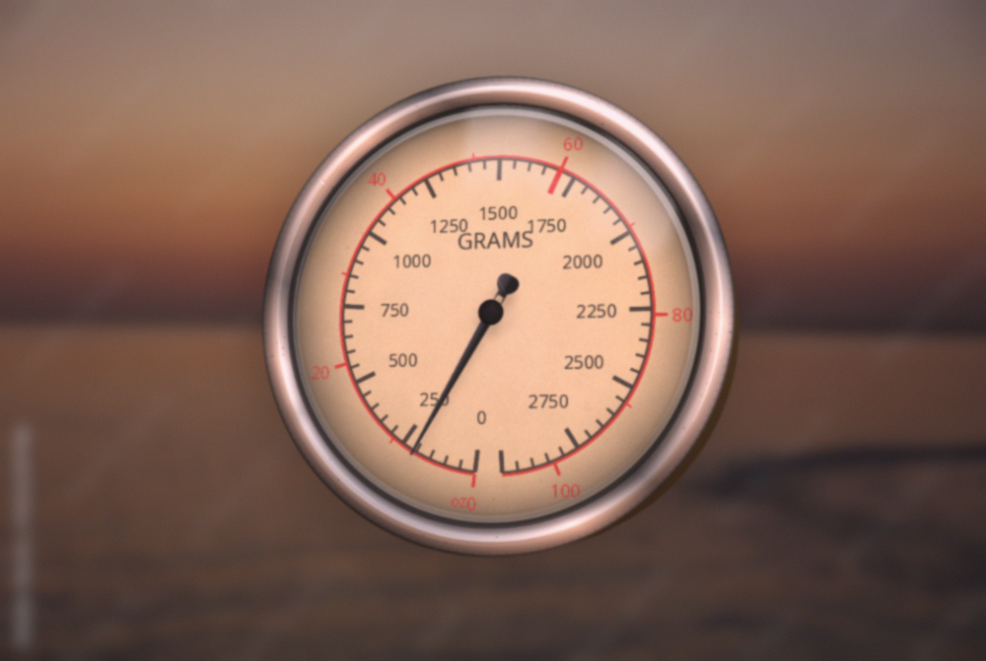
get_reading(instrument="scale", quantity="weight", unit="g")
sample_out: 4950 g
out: 200 g
